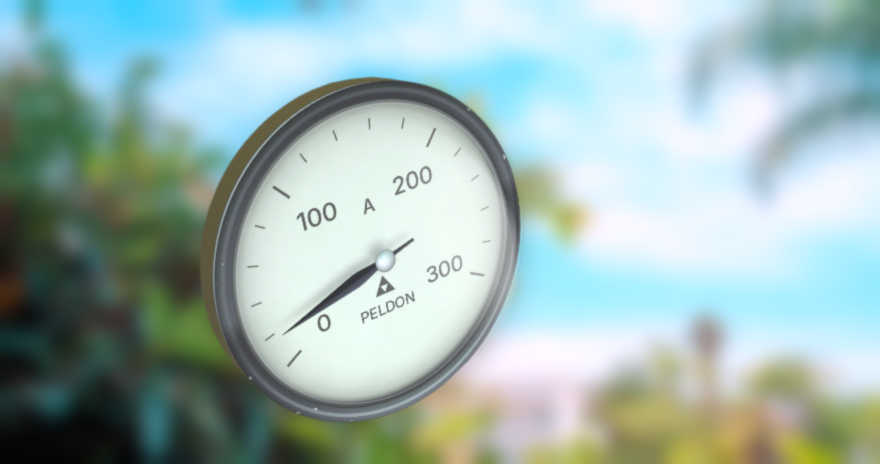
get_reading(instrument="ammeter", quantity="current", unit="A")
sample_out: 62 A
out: 20 A
